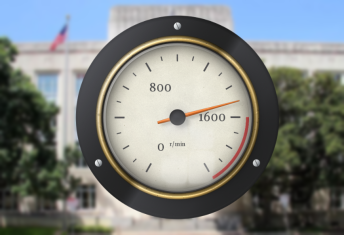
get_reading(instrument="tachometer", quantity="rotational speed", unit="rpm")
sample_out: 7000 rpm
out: 1500 rpm
